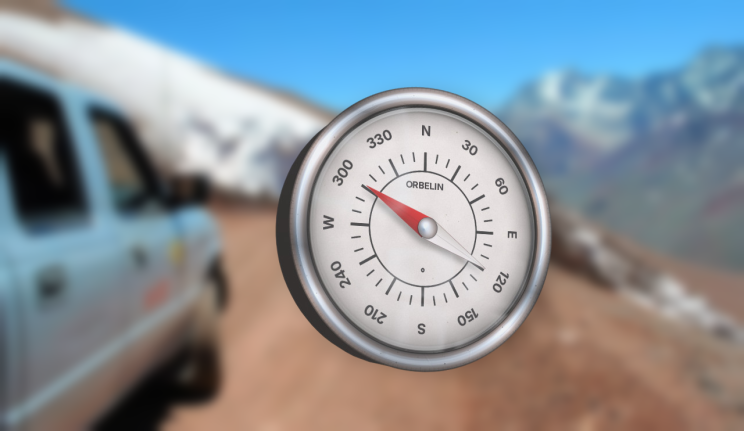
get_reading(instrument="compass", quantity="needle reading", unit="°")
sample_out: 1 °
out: 300 °
